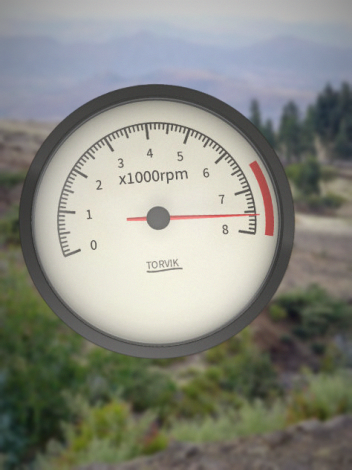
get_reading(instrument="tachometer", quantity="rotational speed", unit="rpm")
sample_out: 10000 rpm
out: 7600 rpm
